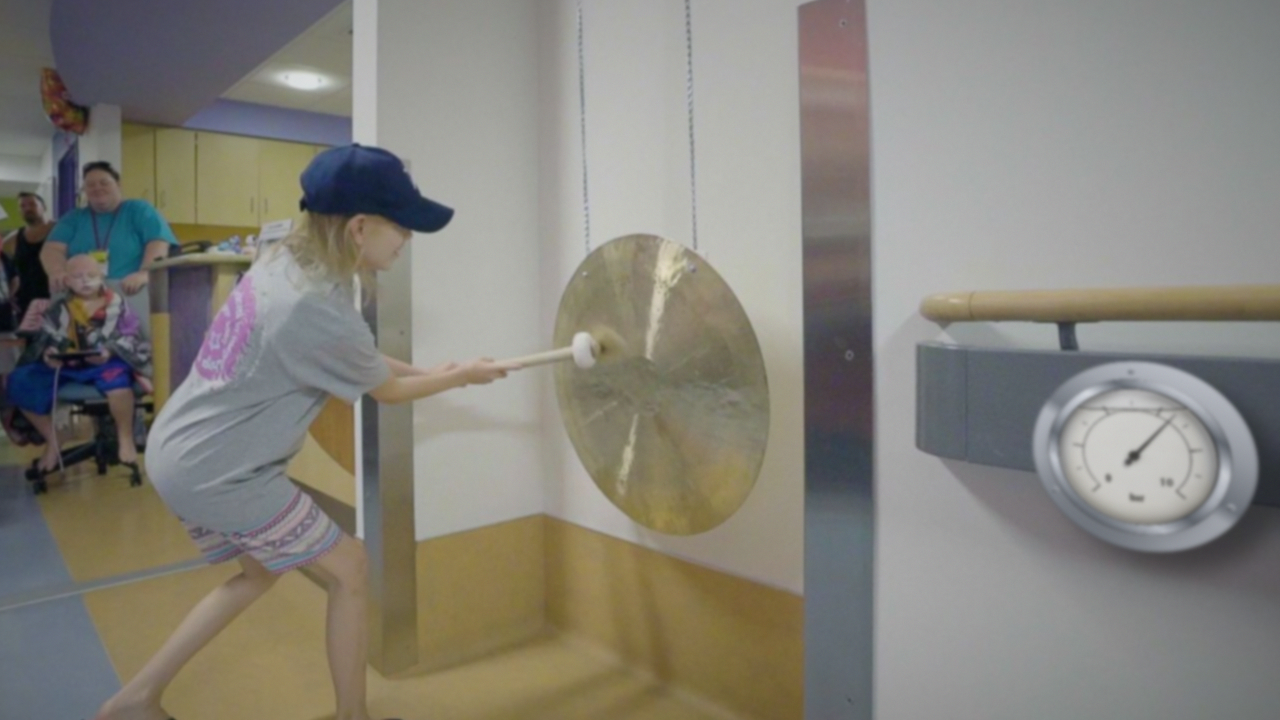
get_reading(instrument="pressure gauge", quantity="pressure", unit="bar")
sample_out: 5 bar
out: 6.5 bar
